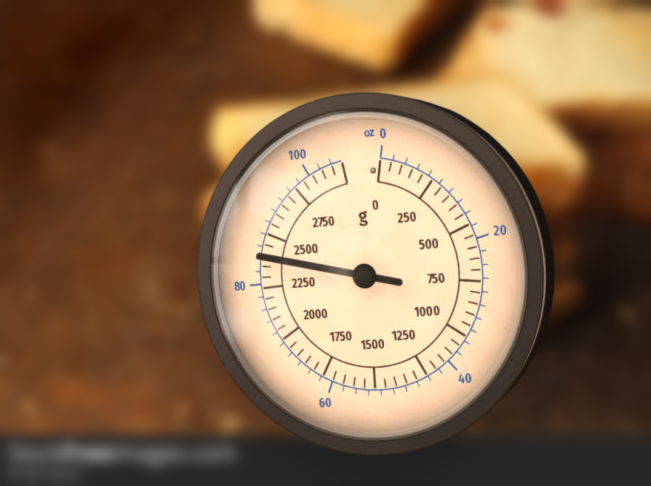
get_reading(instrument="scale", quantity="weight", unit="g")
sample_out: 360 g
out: 2400 g
